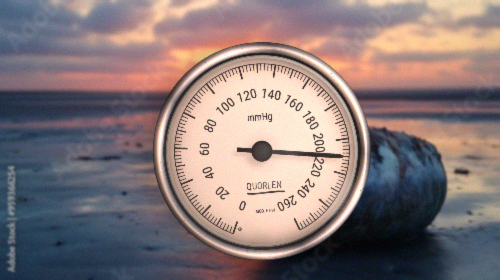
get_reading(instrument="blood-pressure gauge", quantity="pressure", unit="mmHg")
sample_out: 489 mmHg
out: 210 mmHg
